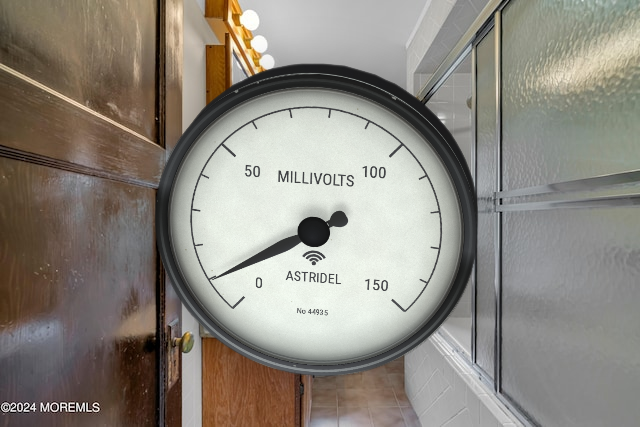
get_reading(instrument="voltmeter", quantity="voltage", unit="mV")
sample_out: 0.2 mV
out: 10 mV
